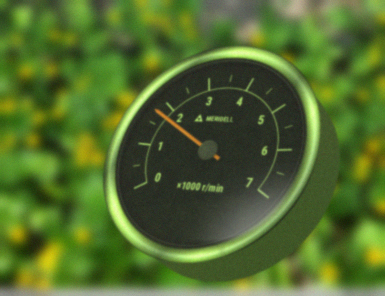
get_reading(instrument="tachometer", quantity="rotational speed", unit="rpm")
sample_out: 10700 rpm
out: 1750 rpm
